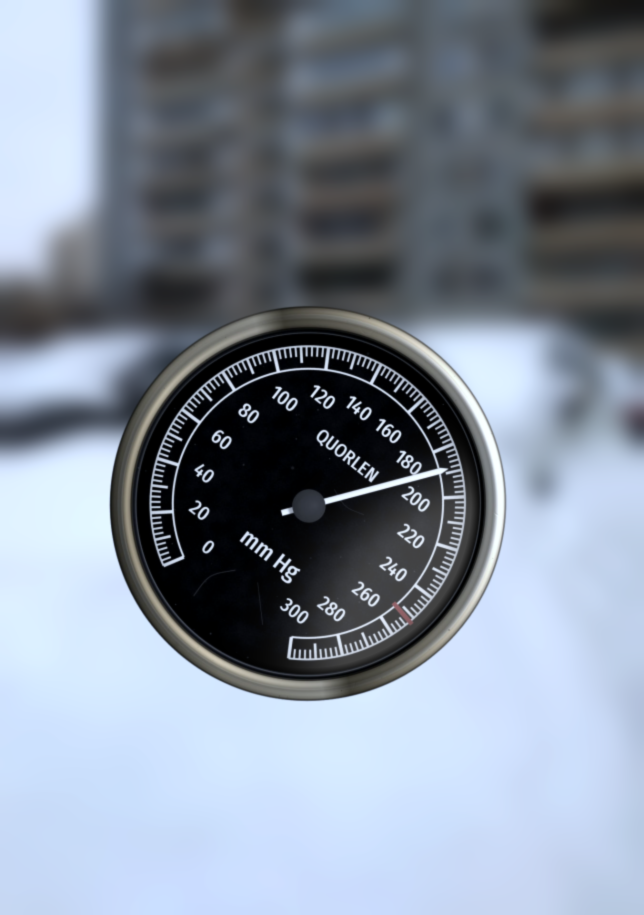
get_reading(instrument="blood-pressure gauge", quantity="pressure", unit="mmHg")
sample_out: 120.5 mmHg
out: 188 mmHg
